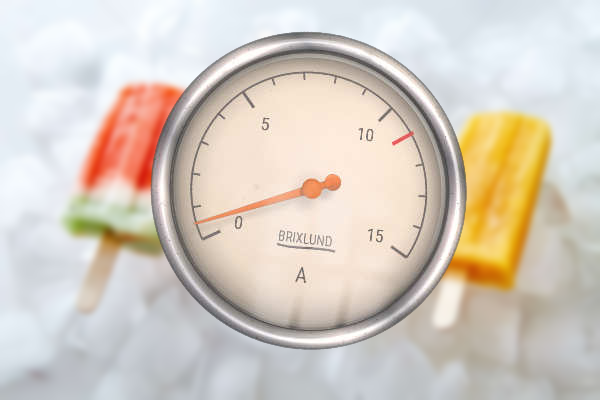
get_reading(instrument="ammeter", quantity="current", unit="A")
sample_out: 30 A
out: 0.5 A
